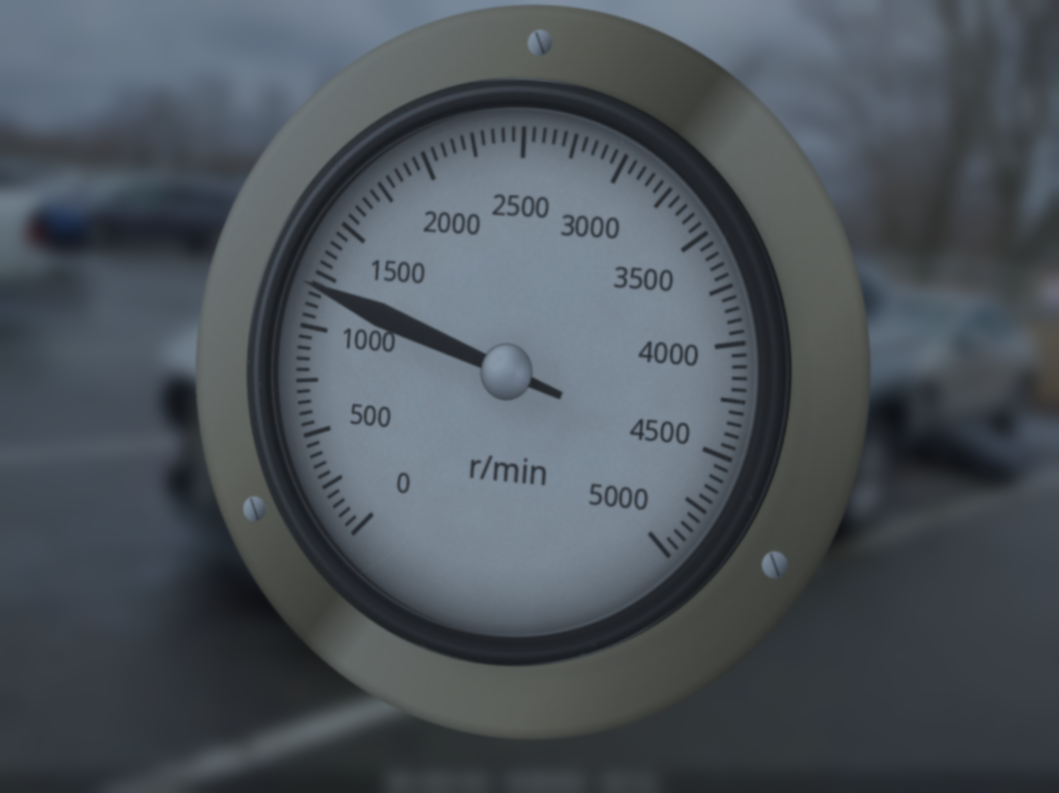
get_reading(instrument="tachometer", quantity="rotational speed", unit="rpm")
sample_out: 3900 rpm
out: 1200 rpm
